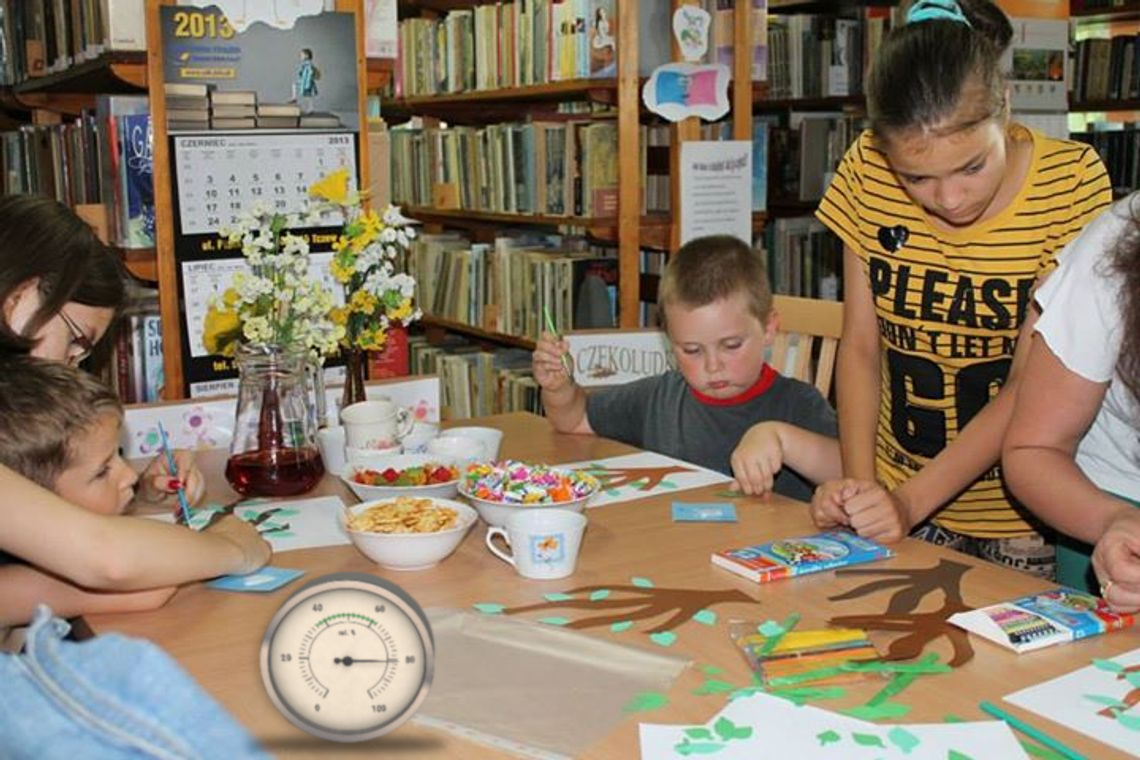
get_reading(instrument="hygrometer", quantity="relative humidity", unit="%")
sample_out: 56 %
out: 80 %
